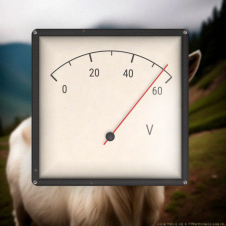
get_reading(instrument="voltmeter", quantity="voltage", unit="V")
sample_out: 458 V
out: 55 V
